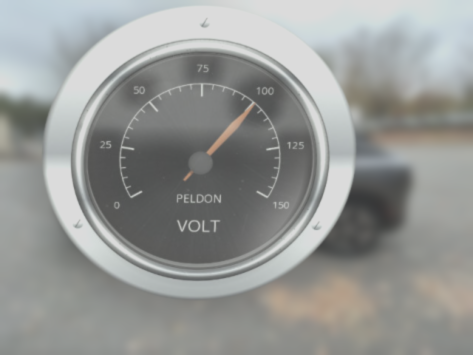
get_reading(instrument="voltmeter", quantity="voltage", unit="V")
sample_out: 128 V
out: 100 V
